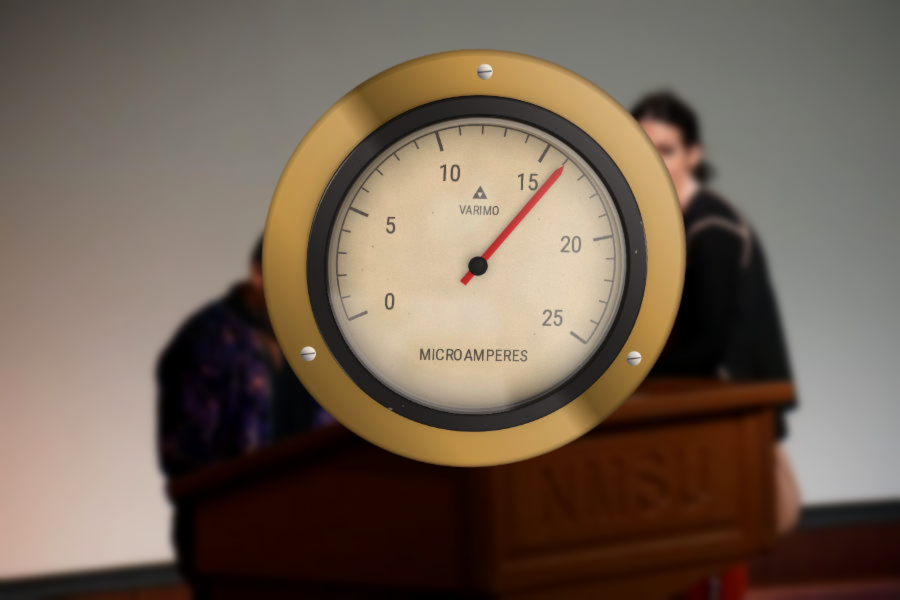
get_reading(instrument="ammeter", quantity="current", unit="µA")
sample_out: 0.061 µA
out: 16 µA
